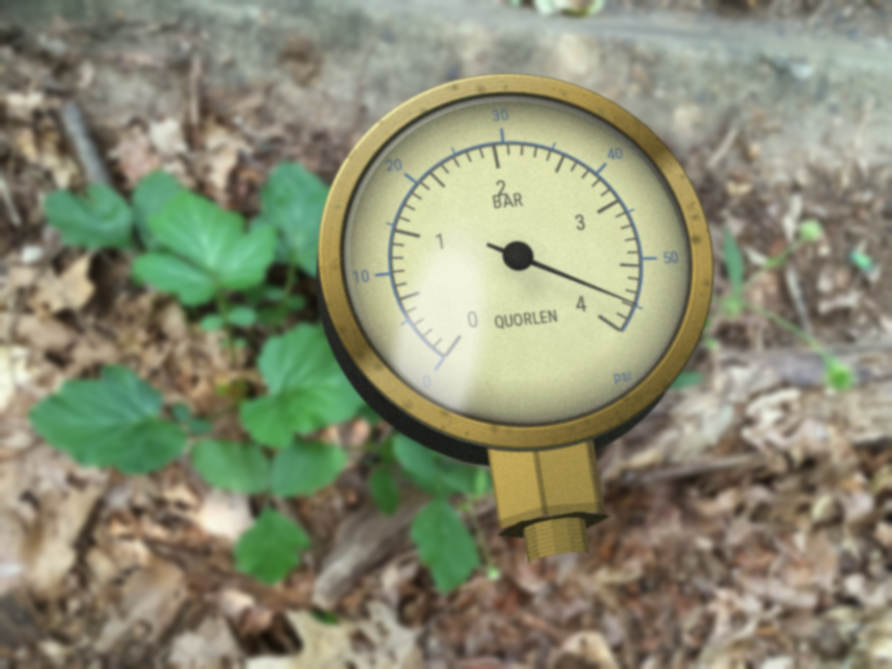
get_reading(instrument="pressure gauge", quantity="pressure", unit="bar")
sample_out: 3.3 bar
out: 3.8 bar
